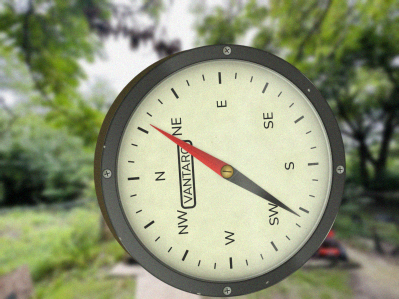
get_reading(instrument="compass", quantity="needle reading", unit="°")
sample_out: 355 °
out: 35 °
